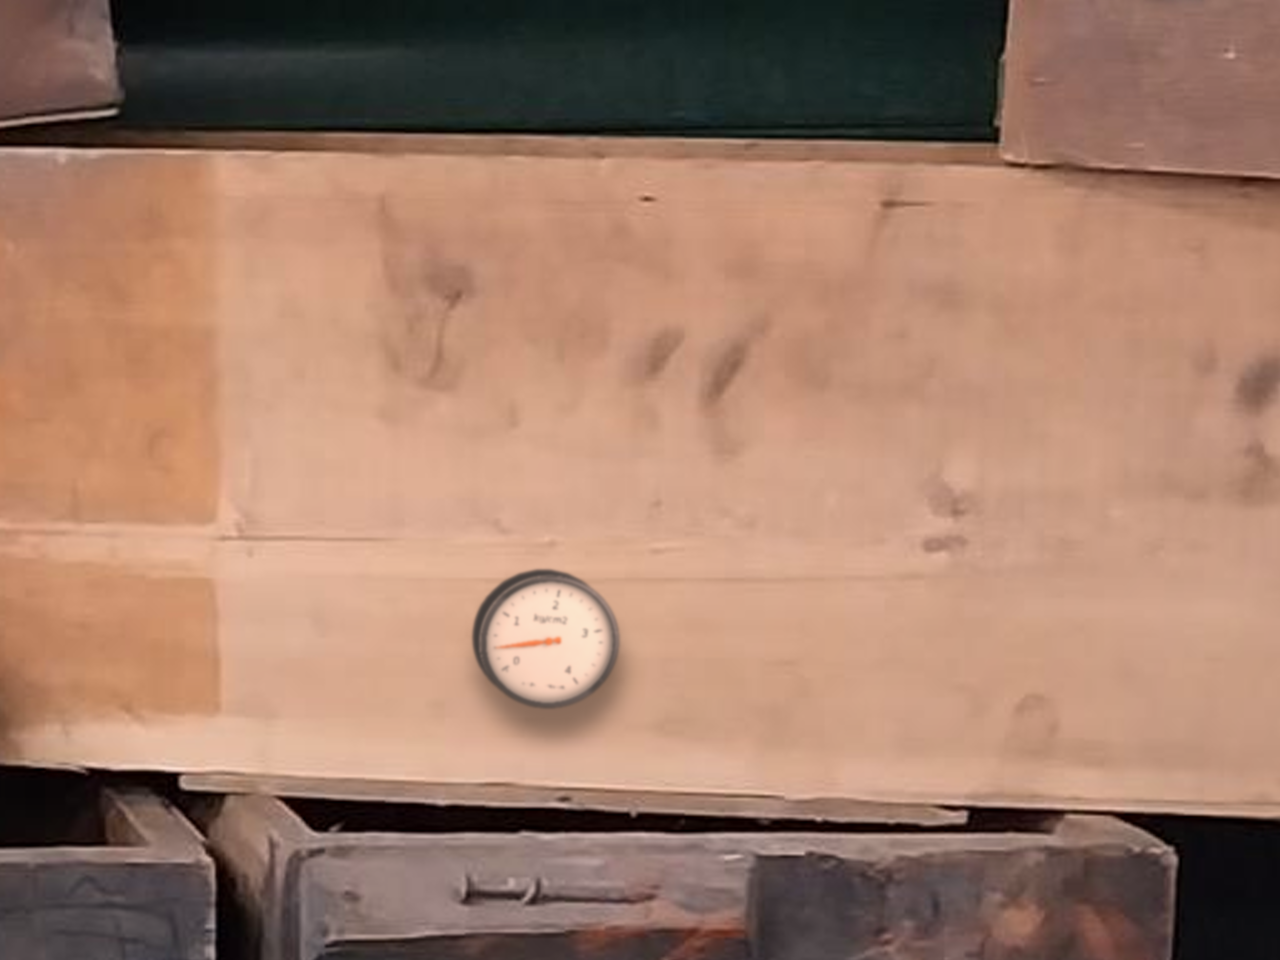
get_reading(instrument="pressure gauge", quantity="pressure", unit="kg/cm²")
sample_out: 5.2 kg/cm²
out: 0.4 kg/cm²
